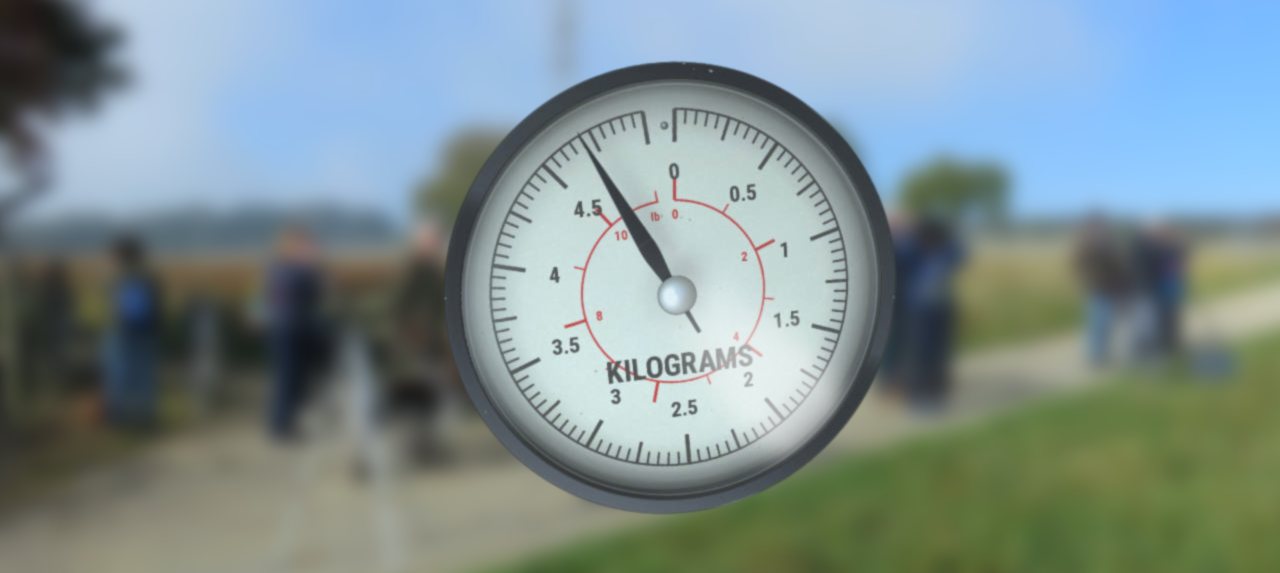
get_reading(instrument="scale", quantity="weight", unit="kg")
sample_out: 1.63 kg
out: 4.7 kg
